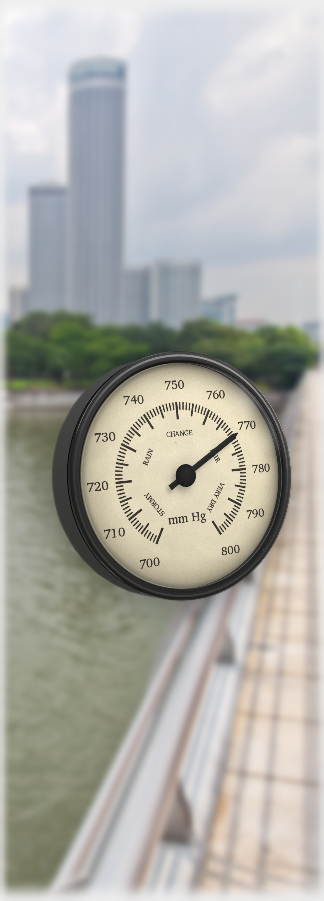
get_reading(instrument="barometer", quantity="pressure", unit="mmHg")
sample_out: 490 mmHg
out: 770 mmHg
